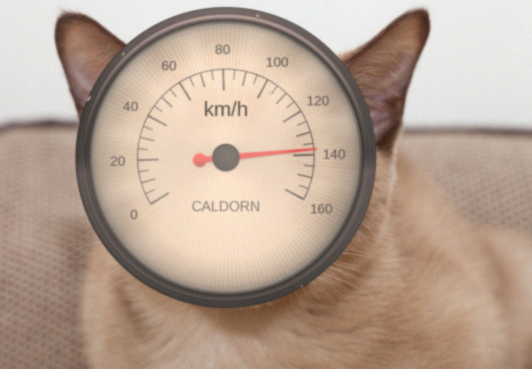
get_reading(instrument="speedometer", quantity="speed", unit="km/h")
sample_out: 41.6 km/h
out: 137.5 km/h
